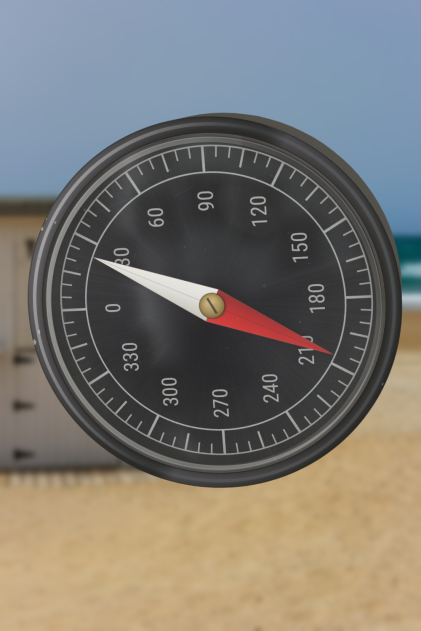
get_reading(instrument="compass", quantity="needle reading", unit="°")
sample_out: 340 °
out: 205 °
